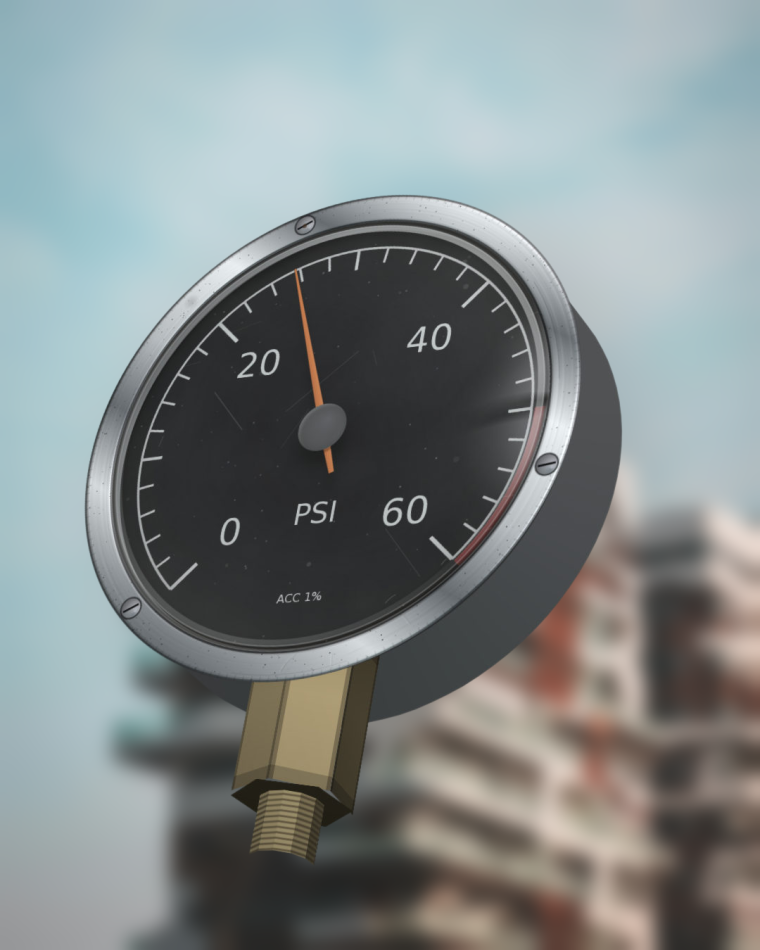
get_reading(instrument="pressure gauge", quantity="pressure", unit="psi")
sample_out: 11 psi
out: 26 psi
